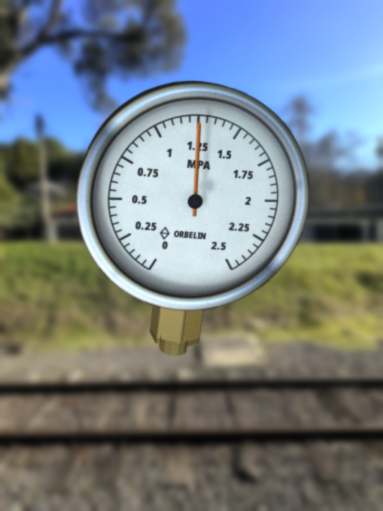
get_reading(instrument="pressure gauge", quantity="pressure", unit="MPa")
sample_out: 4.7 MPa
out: 1.25 MPa
